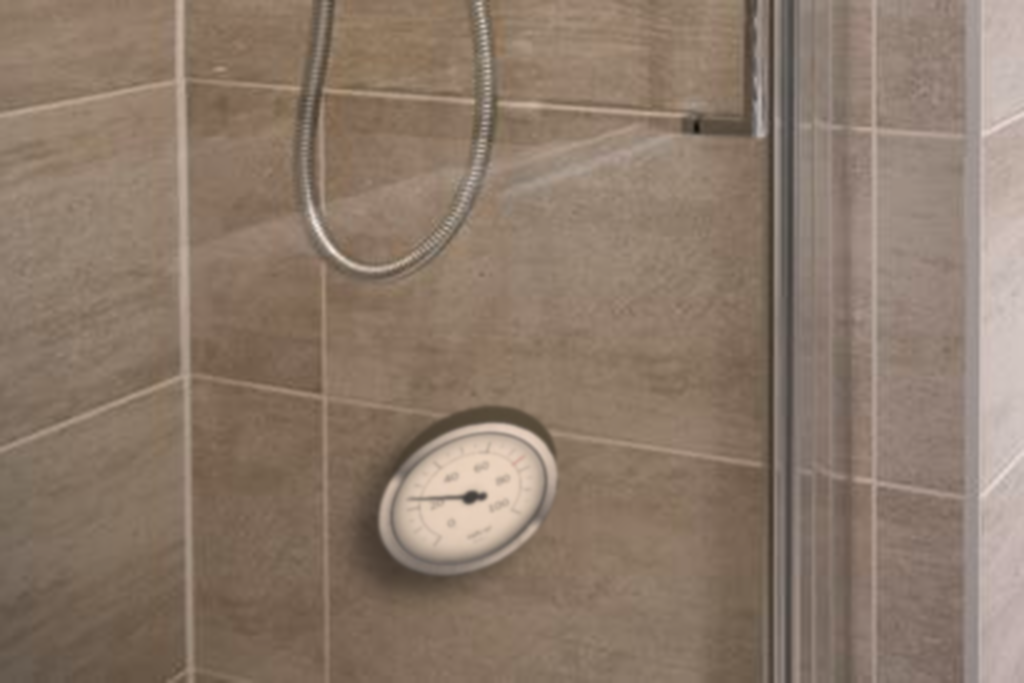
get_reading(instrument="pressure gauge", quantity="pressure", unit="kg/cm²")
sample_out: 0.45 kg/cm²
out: 25 kg/cm²
